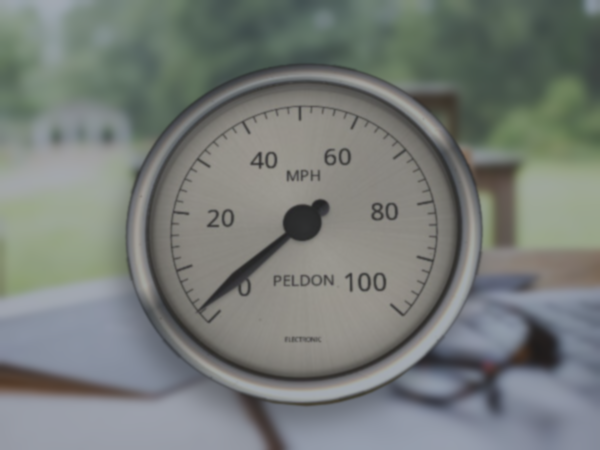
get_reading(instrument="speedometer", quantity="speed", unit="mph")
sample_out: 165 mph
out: 2 mph
